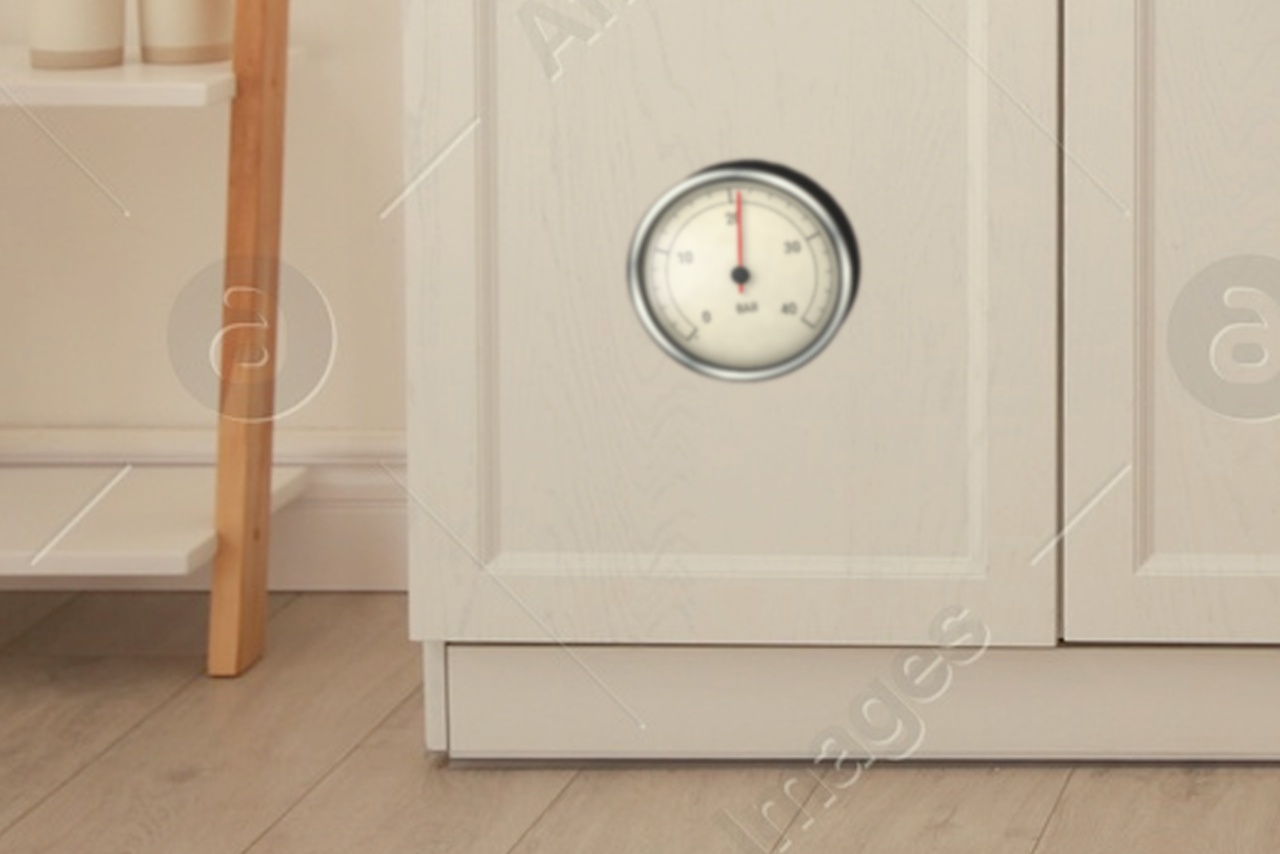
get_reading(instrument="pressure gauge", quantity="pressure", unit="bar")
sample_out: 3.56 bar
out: 21 bar
